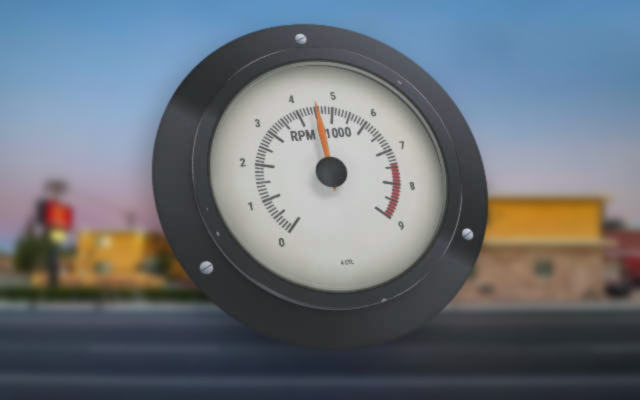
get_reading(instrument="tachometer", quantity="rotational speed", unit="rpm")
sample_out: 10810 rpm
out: 4500 rpm
